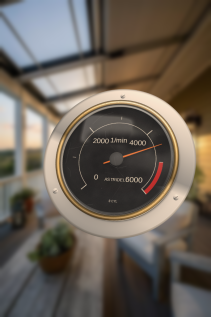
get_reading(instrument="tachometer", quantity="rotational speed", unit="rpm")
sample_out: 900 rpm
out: 4500 rpm
